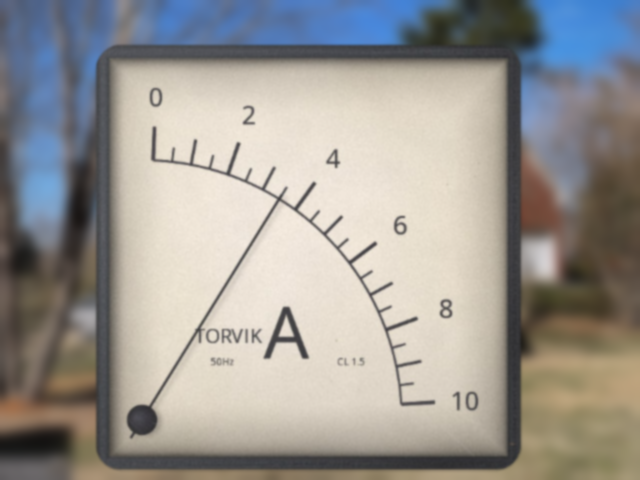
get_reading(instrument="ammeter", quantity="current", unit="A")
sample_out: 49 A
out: 3.5 A
